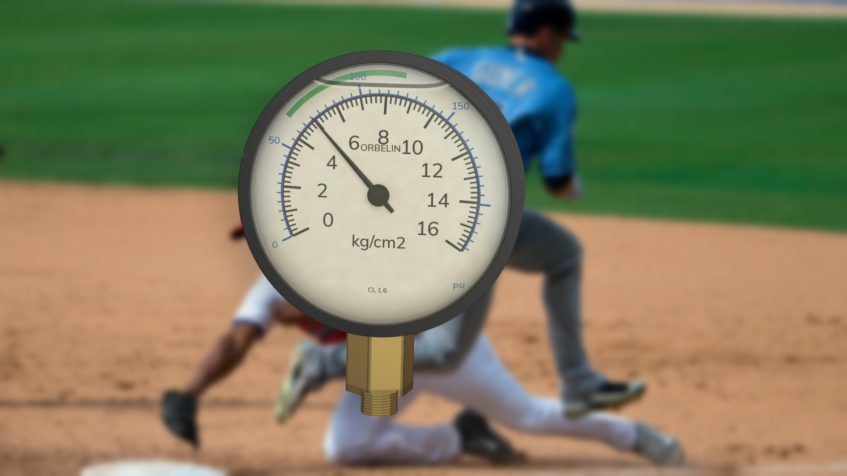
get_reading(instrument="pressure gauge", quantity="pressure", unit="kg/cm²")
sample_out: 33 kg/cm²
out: 5 kg/cm²
